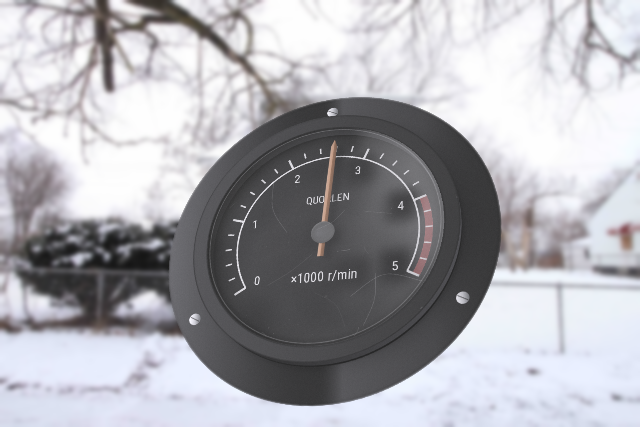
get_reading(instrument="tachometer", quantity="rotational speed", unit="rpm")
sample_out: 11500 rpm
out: 2600 rpm
